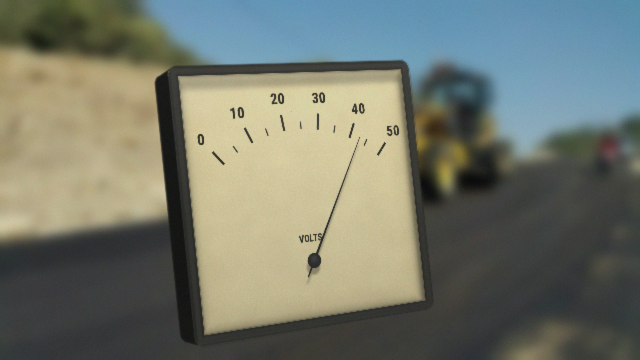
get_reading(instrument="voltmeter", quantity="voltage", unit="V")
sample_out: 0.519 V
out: 42.5 V
